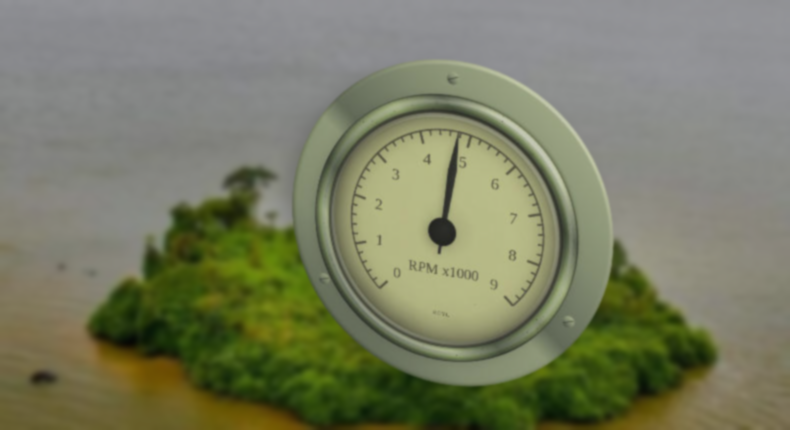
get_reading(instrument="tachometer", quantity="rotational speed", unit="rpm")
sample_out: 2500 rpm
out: 4800 rpm
